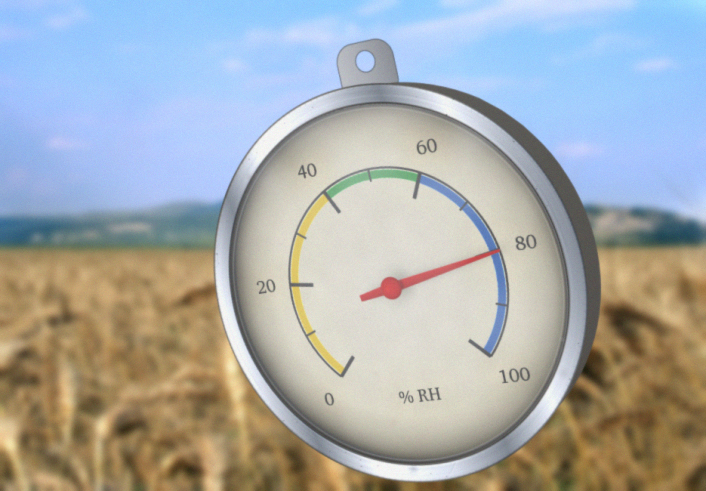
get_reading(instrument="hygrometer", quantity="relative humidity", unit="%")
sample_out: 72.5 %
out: 80 %
